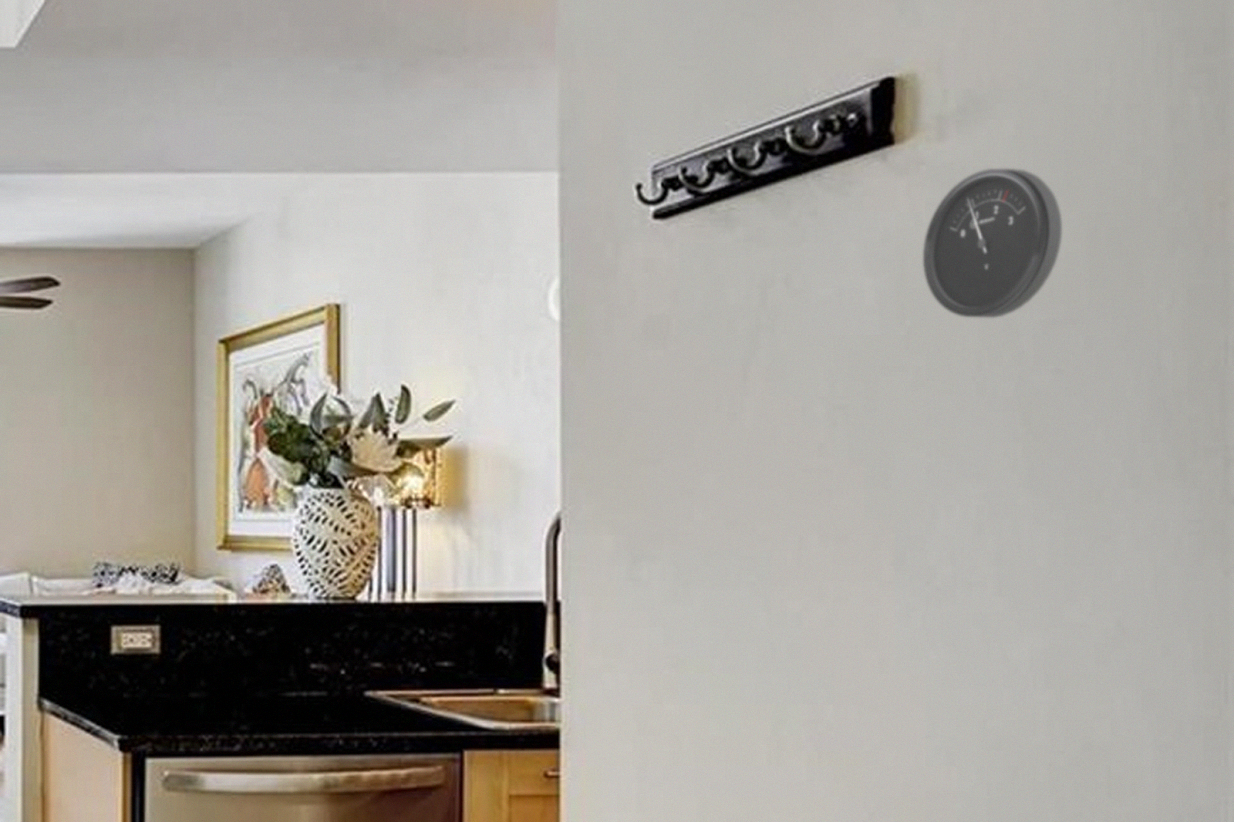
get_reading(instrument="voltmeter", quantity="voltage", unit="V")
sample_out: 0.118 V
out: 1 V
